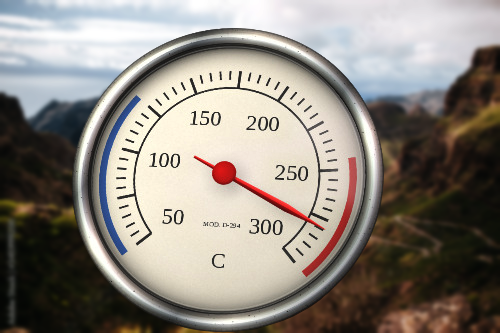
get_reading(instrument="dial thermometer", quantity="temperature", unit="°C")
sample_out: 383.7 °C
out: 280 °C
